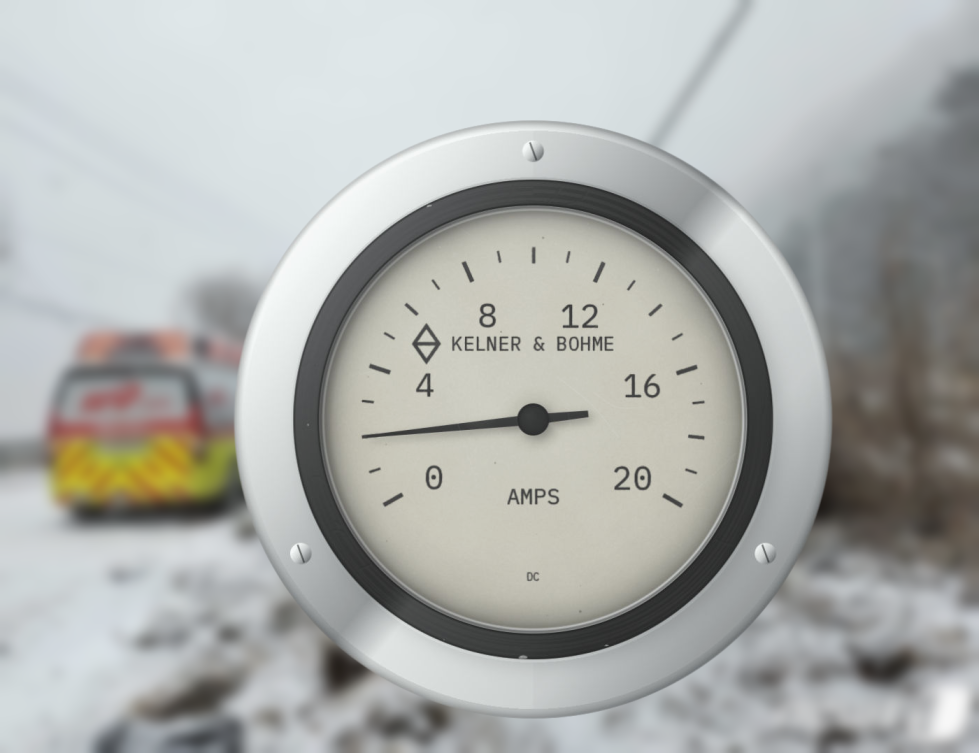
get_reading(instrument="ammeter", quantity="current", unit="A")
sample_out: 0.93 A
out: 2 A
